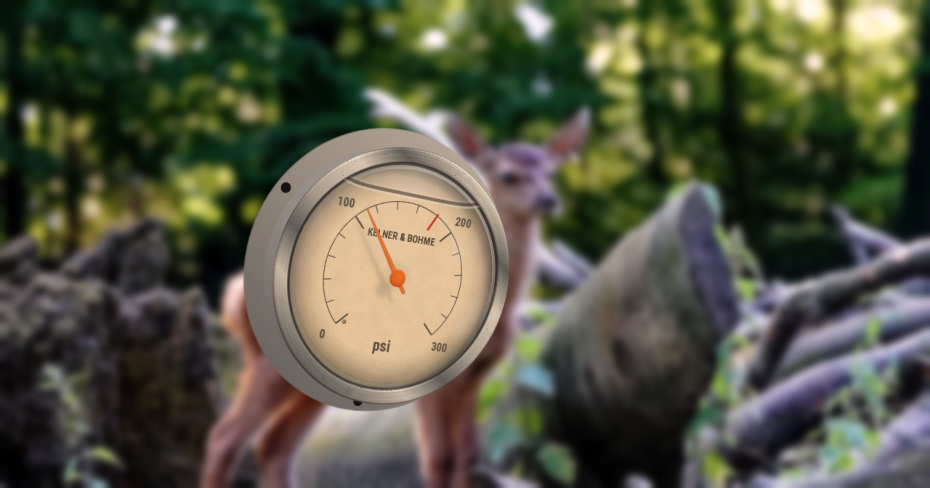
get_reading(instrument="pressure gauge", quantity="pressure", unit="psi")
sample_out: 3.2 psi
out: 110 psi
